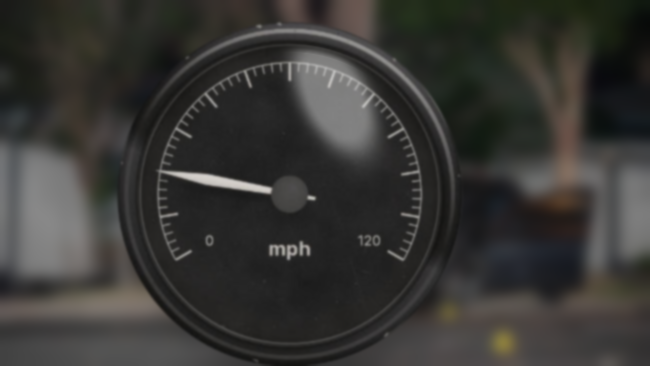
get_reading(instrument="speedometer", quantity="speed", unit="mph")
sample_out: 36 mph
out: 20 mph
